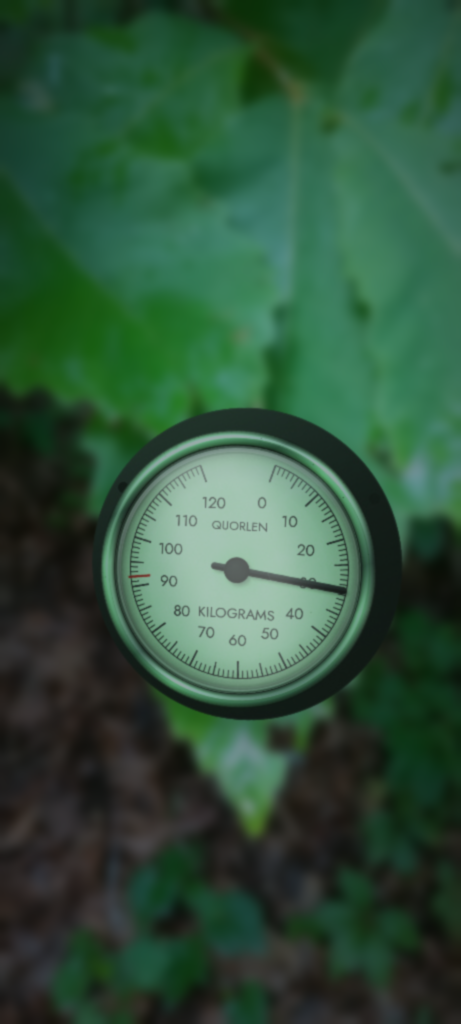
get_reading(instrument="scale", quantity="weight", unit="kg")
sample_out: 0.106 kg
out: 30 kg
